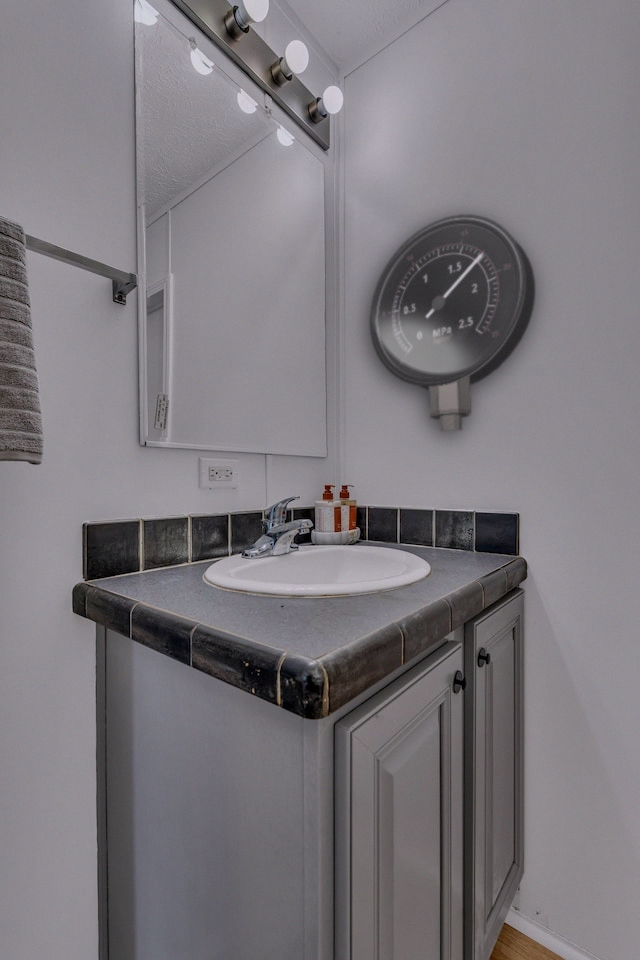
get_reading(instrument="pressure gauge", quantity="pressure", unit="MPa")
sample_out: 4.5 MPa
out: 1.75 MPa
